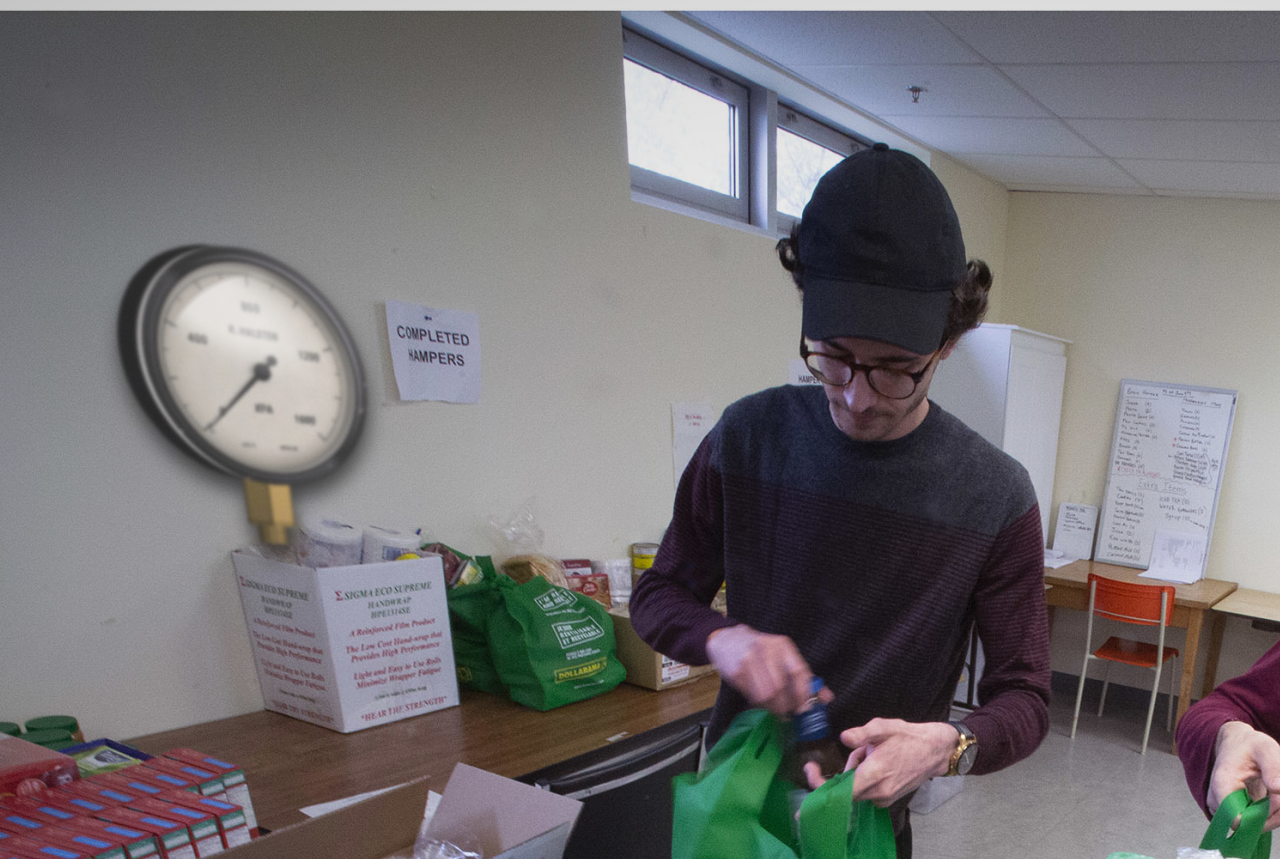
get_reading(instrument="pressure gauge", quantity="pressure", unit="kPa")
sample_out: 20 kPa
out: 0 kPa
